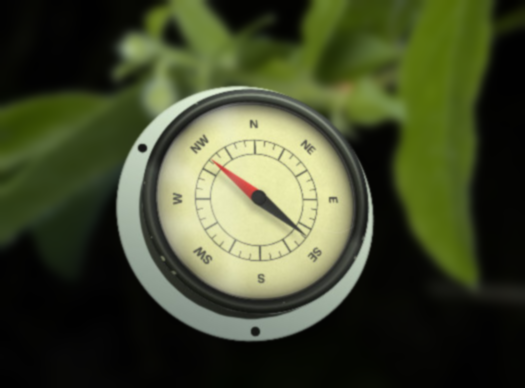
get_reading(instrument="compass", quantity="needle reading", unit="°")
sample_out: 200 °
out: 310 °
